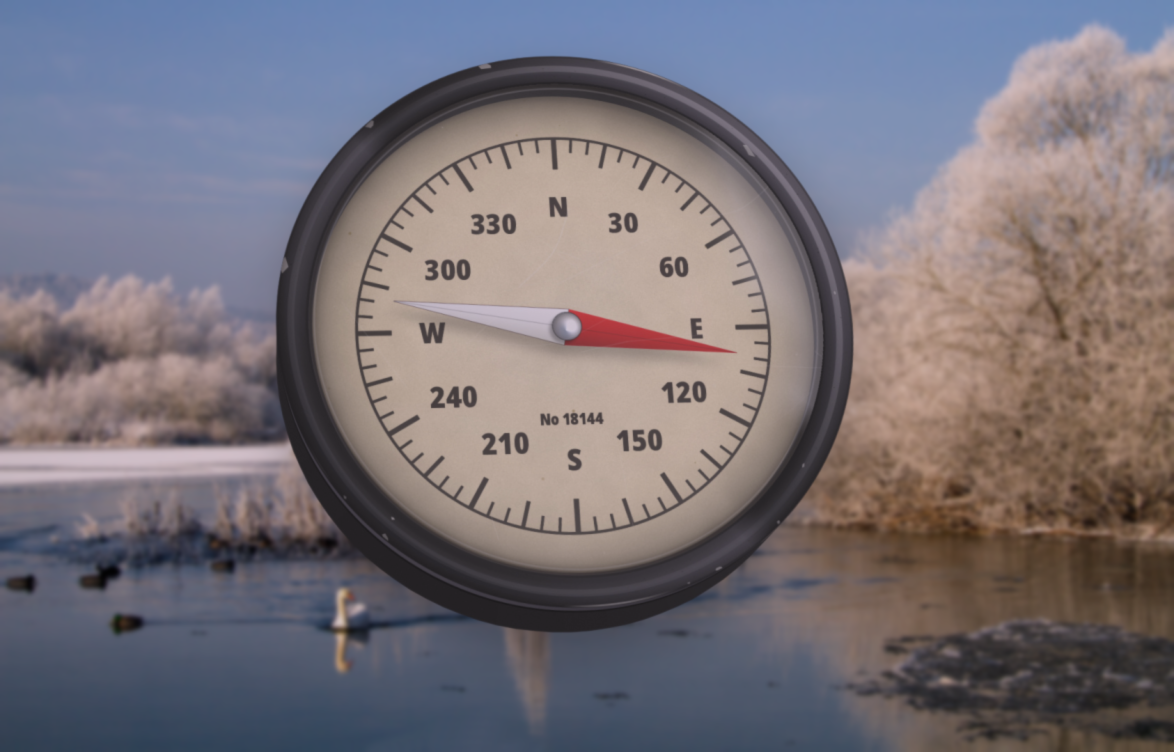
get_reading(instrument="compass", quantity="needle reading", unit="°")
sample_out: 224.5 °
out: 100 °
